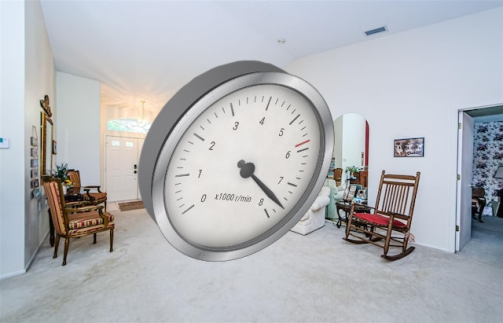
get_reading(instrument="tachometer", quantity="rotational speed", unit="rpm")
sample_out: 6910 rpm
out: 7600 rpm
